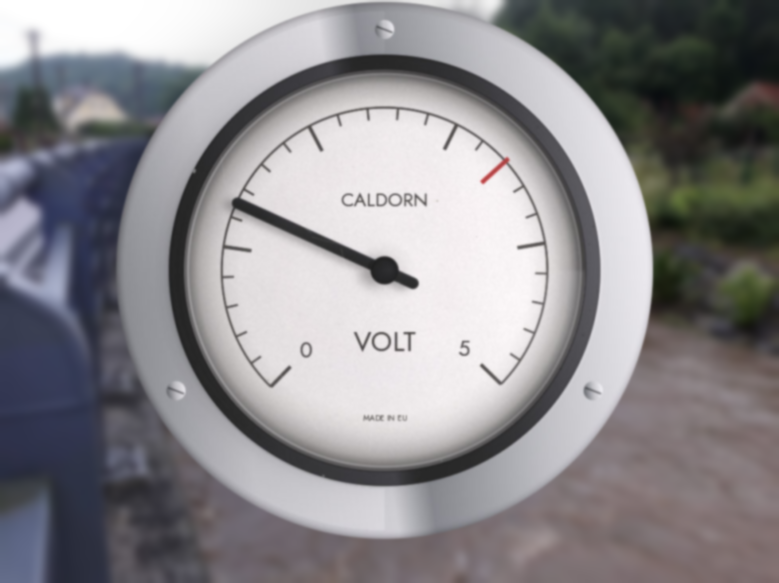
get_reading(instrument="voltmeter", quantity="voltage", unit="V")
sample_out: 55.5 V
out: 1.3 V
